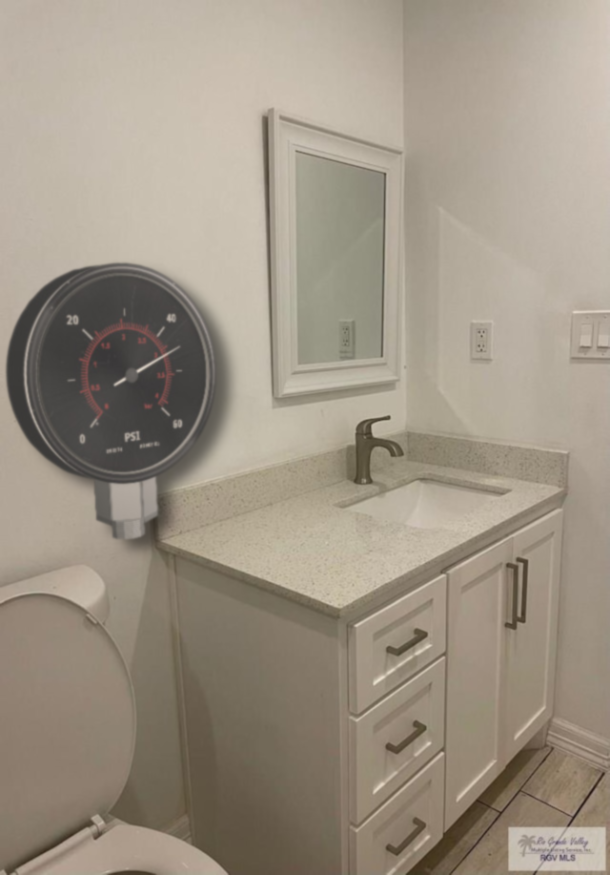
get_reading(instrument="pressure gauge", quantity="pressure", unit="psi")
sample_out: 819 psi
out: 45 psi
